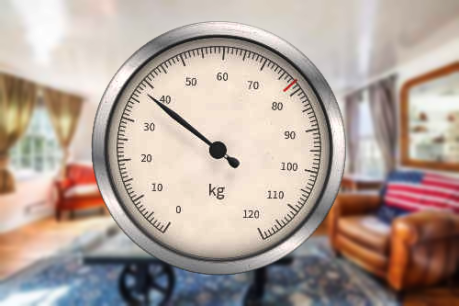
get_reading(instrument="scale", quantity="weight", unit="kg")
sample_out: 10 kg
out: 38 kg
